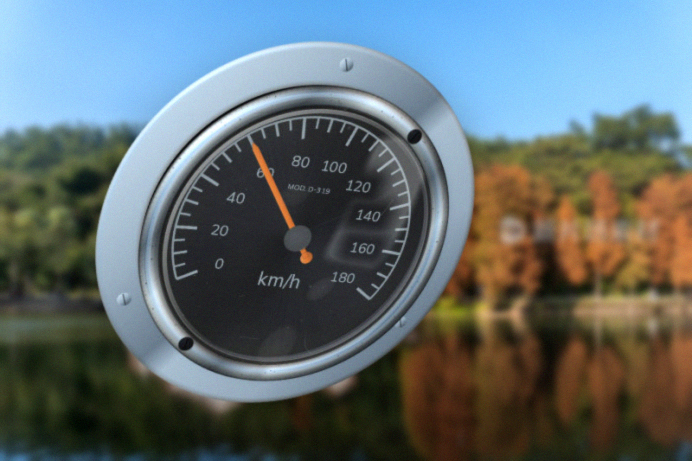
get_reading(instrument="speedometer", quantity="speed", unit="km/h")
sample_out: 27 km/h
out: 60 km/h
